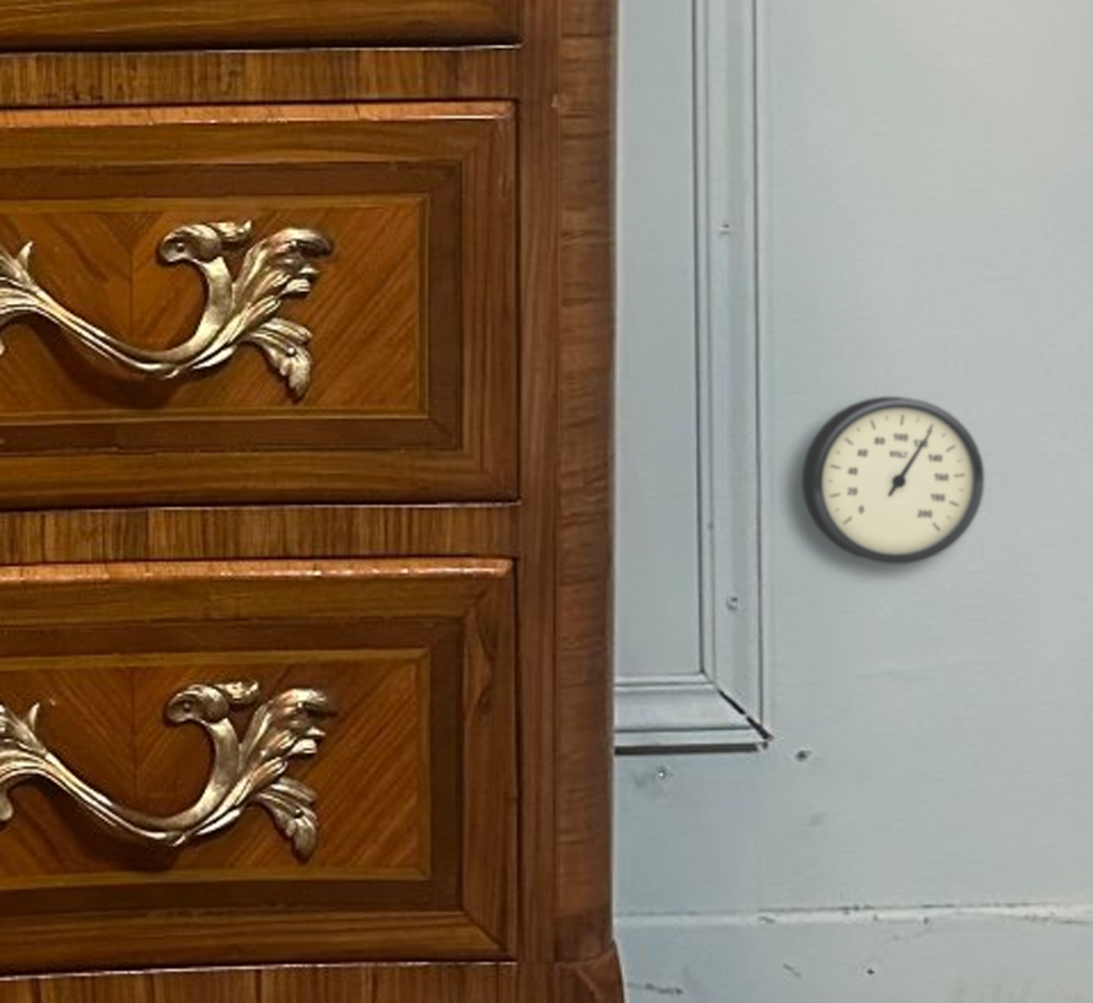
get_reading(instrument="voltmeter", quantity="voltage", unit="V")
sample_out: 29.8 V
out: 120 V
